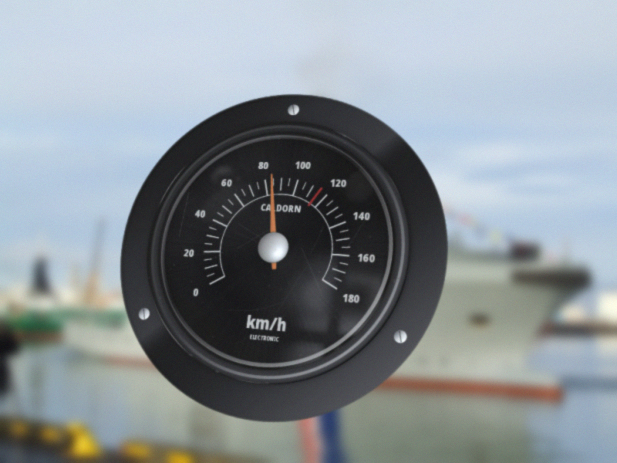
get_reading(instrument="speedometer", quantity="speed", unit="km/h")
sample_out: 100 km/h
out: 85 km/h
